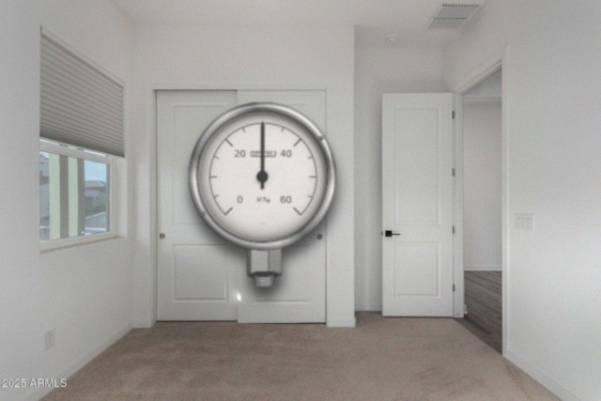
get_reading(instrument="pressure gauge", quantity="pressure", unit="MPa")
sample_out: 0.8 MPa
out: 30 MPa
